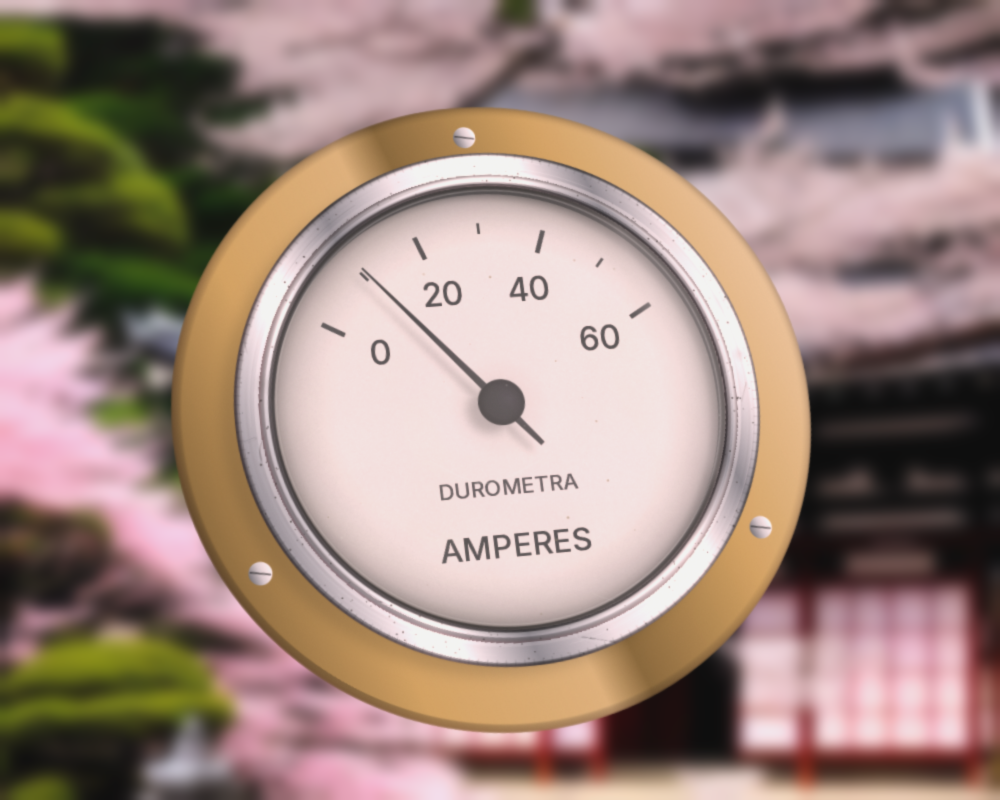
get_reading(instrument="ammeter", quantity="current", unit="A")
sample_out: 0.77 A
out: 10 A
